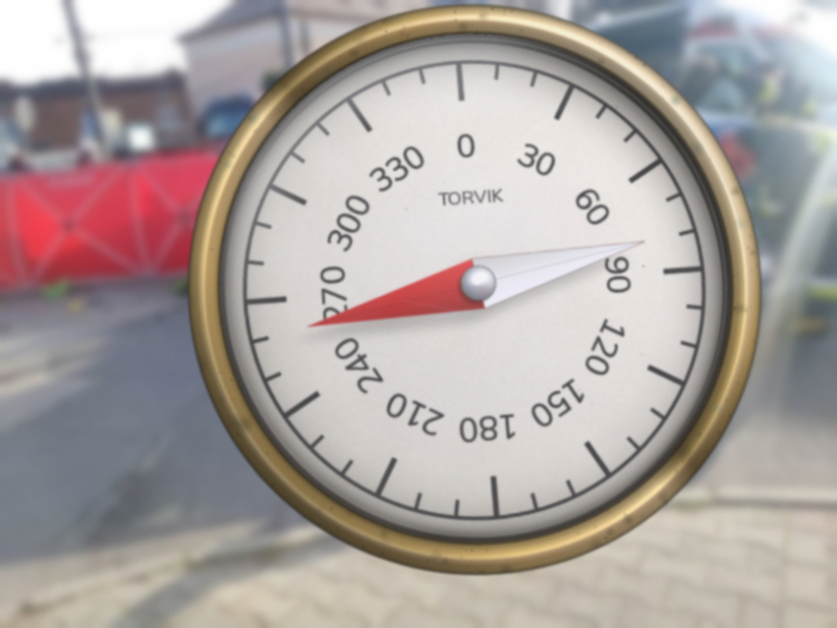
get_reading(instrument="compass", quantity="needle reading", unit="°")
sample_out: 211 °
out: 260 °
